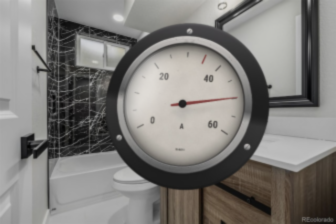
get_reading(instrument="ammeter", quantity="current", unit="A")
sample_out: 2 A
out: 50 A
